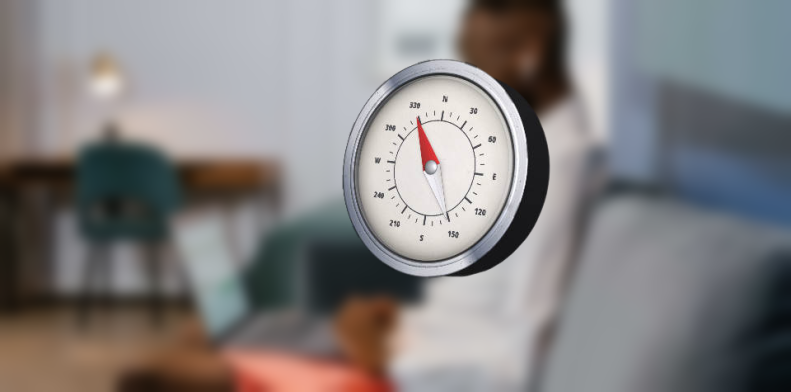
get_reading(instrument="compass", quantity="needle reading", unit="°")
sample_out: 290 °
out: 330 °
